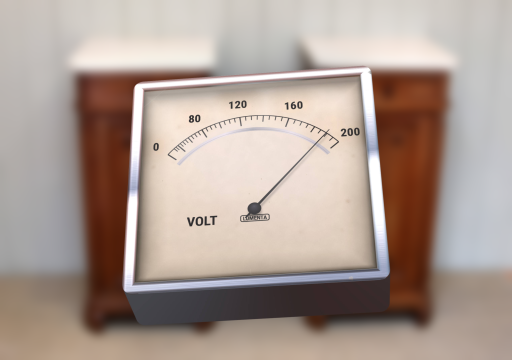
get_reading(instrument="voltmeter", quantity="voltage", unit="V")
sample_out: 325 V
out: 190 V
